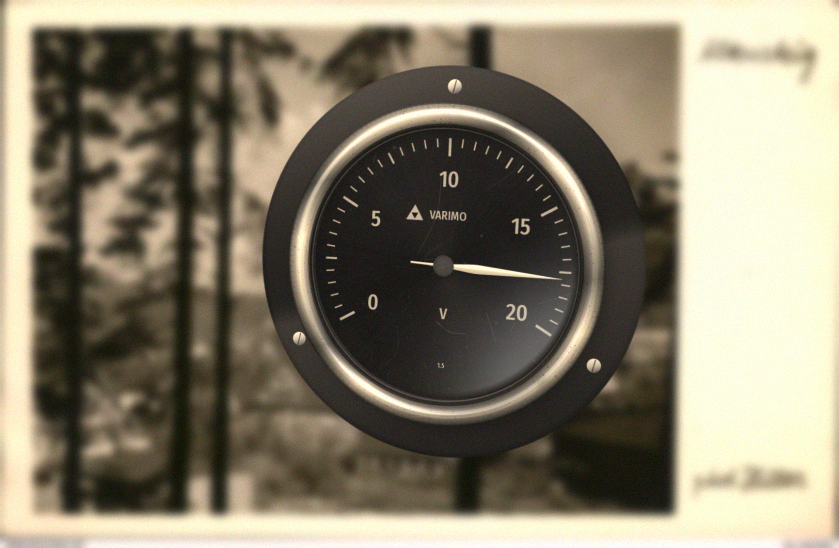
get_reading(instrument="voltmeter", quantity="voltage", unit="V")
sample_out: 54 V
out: 17.75 V
